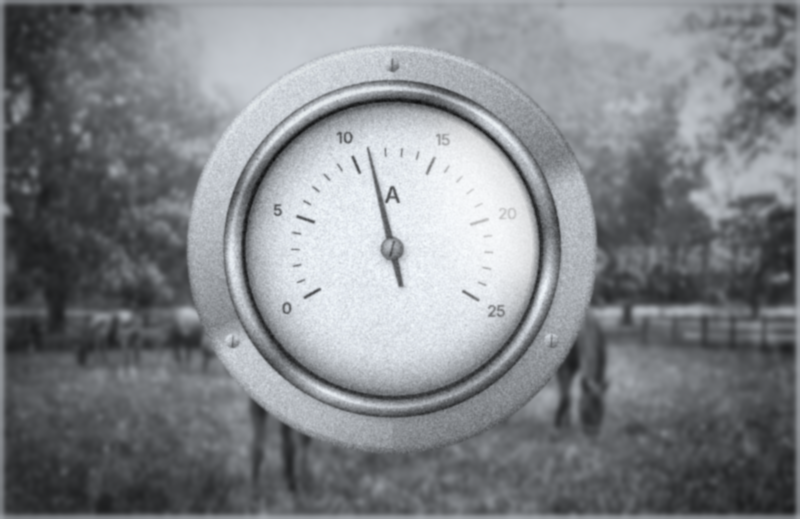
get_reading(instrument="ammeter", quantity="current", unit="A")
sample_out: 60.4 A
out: 11 A
